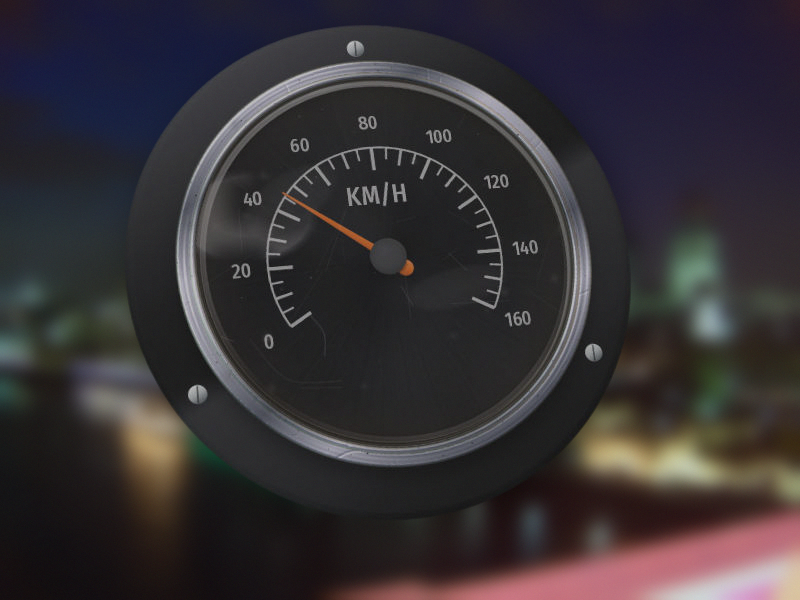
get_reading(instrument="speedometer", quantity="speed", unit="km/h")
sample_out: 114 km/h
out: 45 km/h
